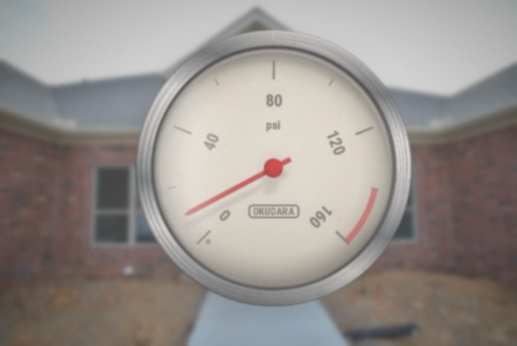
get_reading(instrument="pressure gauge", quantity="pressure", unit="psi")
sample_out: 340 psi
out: 10 psi
